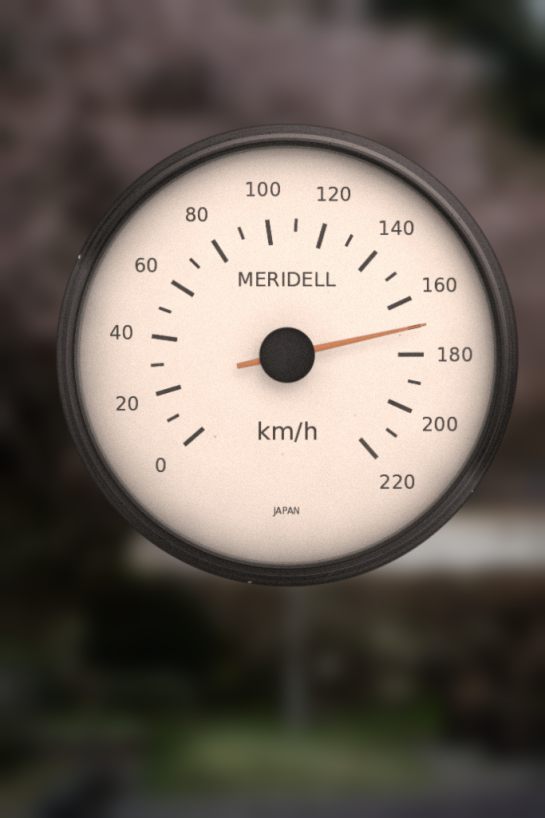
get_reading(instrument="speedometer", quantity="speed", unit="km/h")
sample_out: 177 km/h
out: 170 km/h
